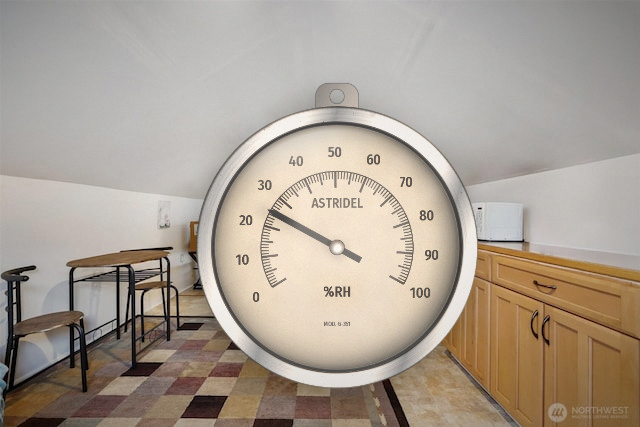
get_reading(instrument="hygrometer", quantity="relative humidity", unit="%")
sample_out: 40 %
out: 25 %
